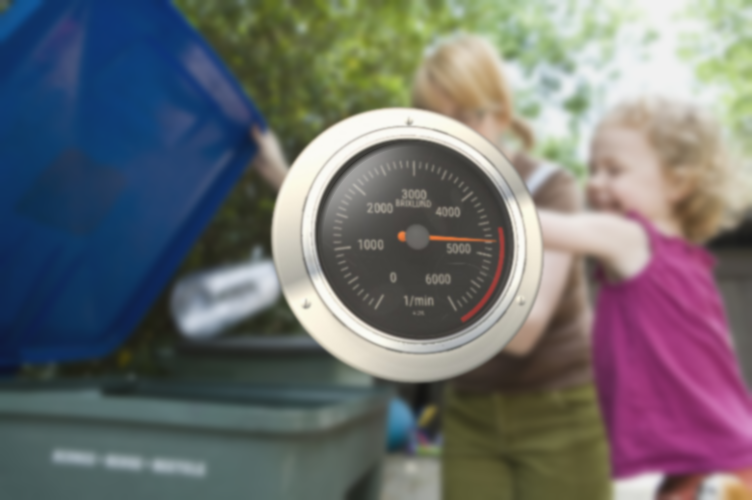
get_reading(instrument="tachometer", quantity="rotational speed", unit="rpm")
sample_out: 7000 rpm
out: 4800 rpm
